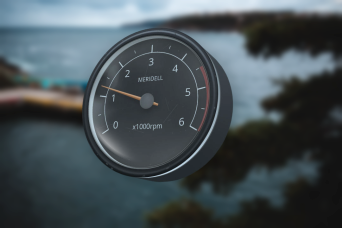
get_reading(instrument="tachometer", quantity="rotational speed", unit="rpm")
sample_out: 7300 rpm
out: 1250 rpm
